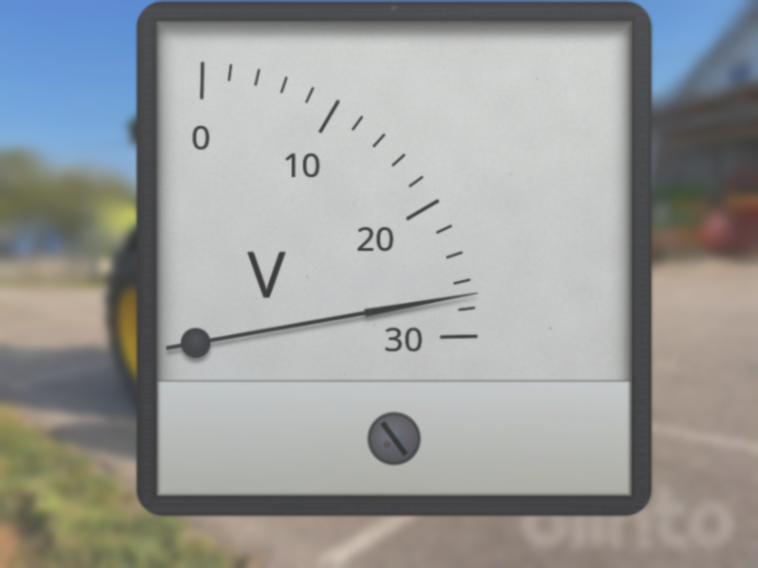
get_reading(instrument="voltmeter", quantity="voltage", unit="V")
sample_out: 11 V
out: 27 V
